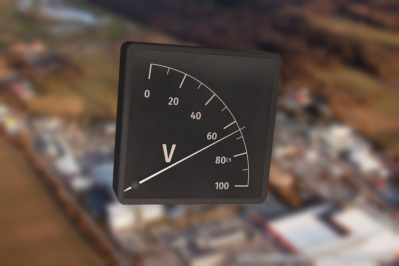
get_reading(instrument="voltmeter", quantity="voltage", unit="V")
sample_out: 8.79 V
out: 65 V
